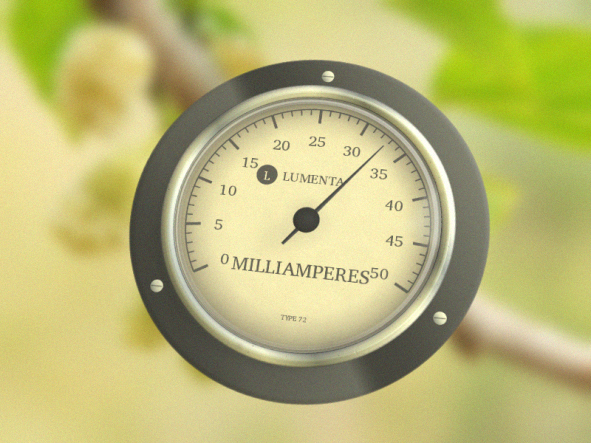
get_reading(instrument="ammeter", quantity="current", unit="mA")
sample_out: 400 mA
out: 33 mA
